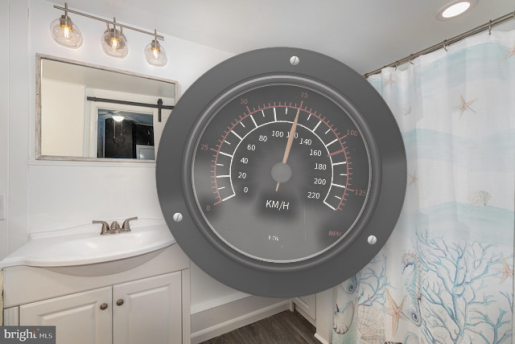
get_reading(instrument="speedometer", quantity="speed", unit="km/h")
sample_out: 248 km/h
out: 120 km/h
